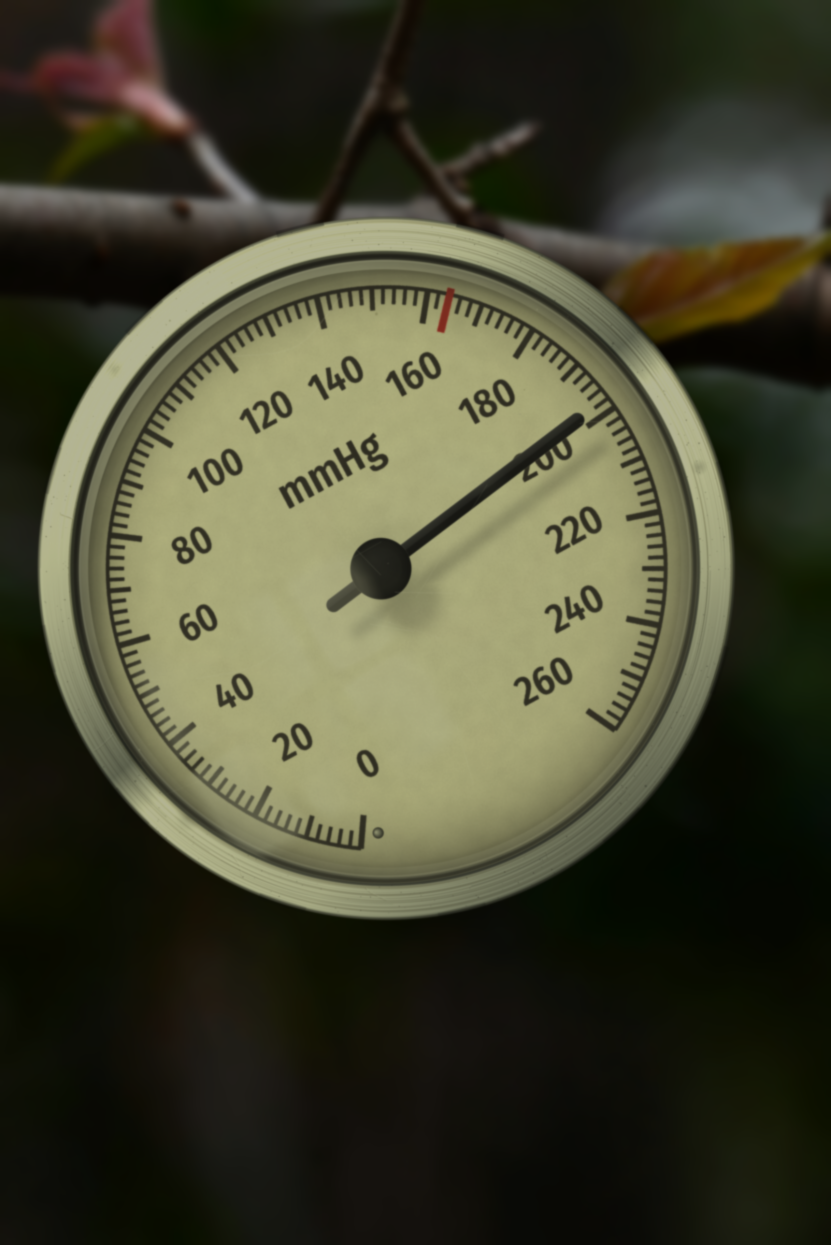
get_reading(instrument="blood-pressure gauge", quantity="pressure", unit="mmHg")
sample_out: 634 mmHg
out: 198 mmHg
